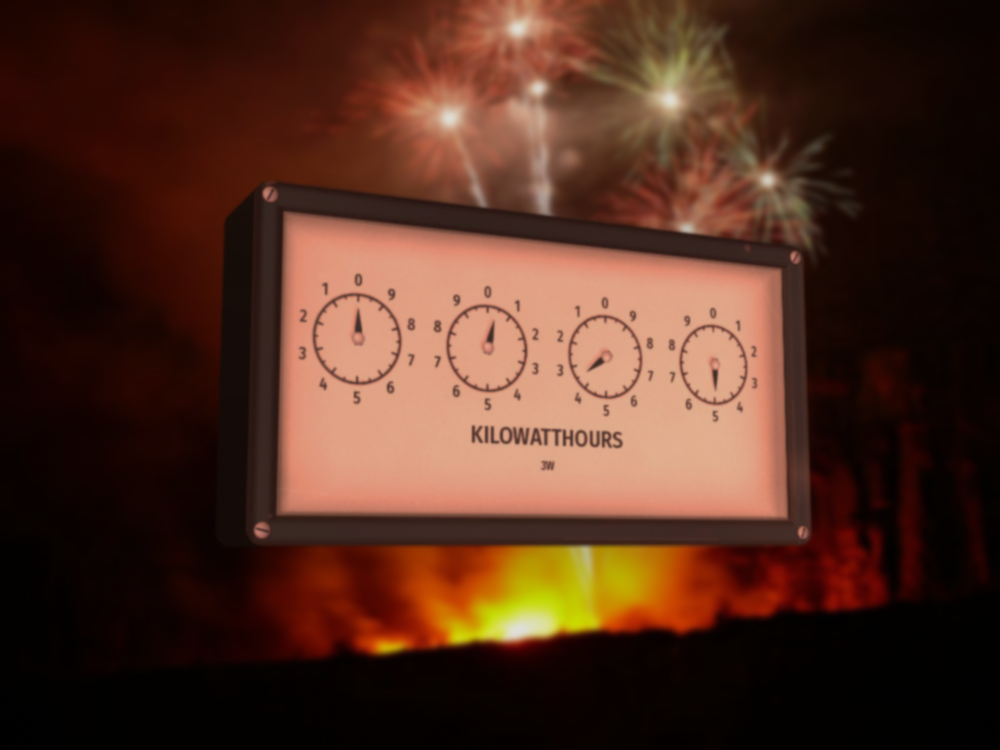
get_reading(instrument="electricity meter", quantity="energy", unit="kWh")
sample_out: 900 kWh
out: 35 kWh
